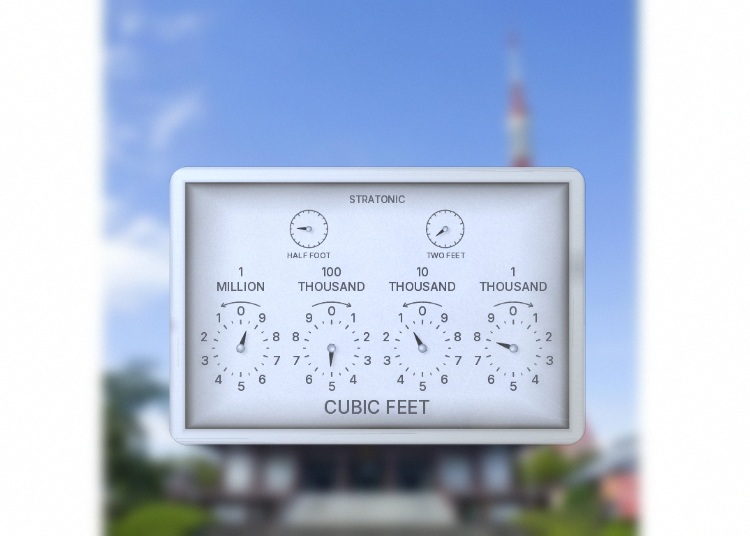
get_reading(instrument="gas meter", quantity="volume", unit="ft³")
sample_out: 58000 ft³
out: 950800 ft³
